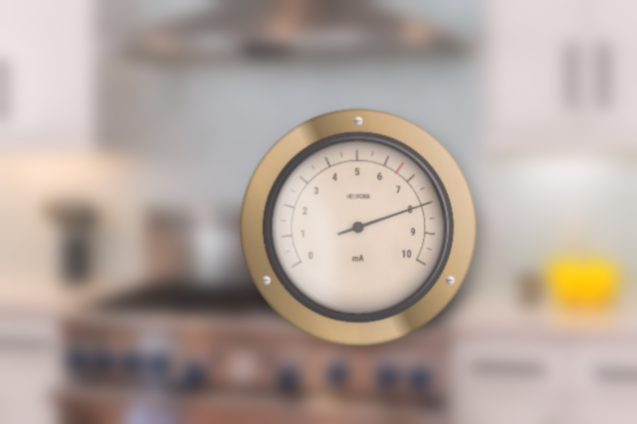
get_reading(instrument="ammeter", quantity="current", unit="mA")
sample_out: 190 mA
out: 8 mA
